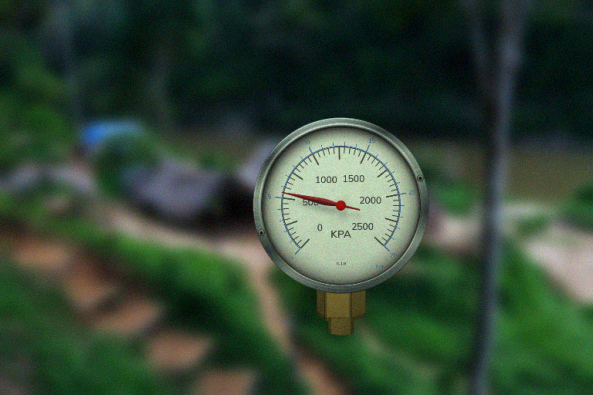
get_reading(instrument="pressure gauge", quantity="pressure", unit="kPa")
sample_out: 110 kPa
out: 550 kPa
